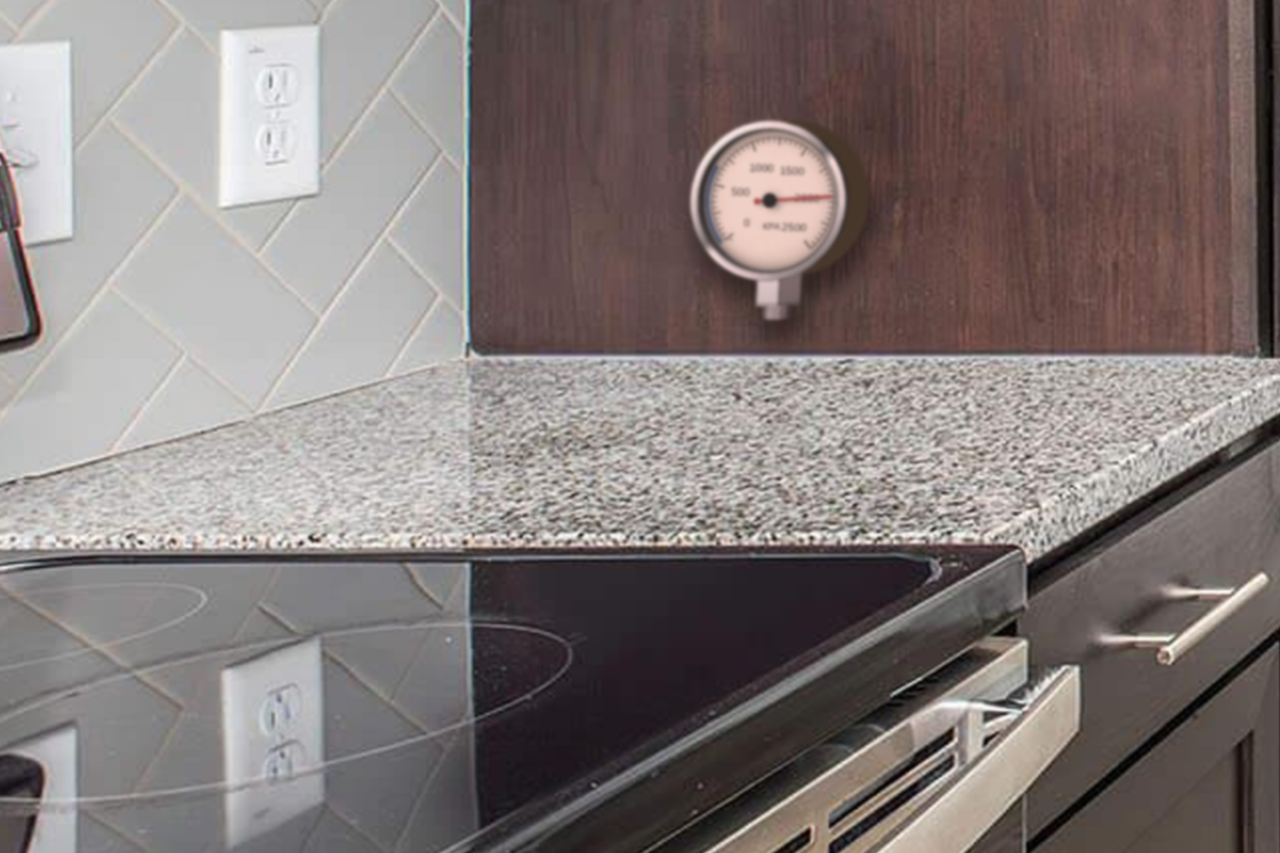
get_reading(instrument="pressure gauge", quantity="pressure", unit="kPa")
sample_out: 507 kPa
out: 2000 kPa
